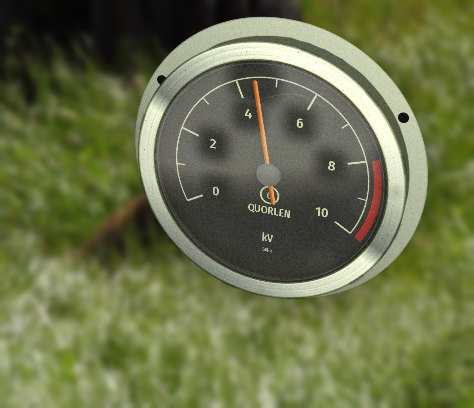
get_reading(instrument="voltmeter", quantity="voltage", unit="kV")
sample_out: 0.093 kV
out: 4.5 kV
